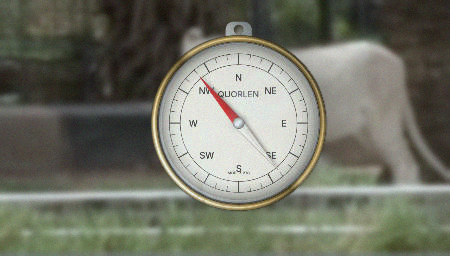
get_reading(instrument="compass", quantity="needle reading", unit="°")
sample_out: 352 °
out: 320 °
